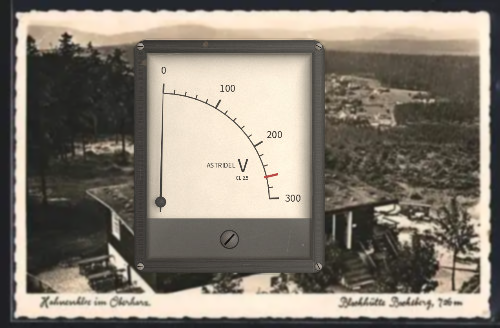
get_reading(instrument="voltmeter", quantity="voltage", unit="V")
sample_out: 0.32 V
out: 0 V
